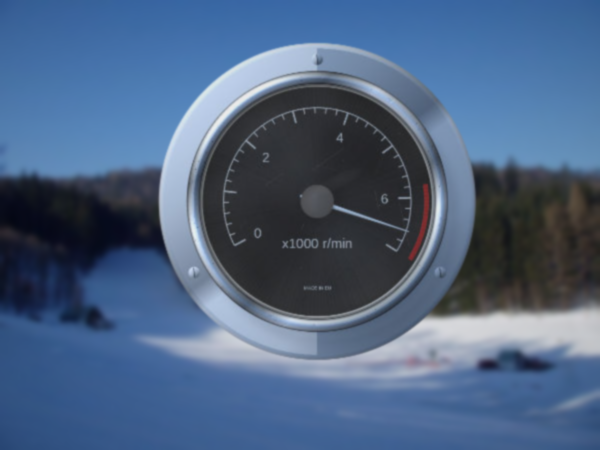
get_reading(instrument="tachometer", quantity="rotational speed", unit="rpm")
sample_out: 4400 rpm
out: 6600 rpm
